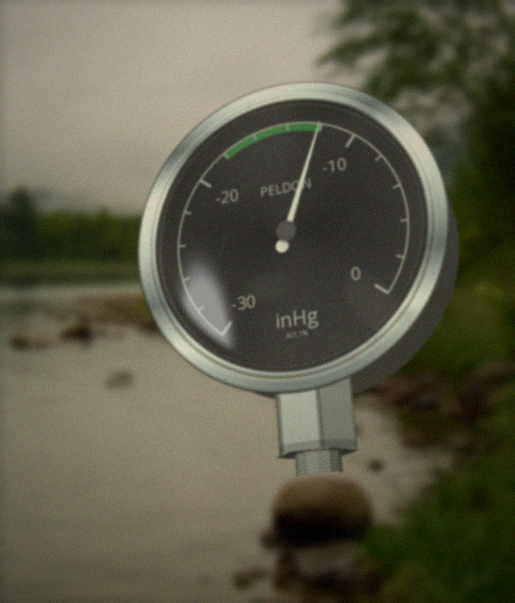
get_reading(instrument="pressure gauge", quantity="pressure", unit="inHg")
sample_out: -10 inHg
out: -12 inHg
